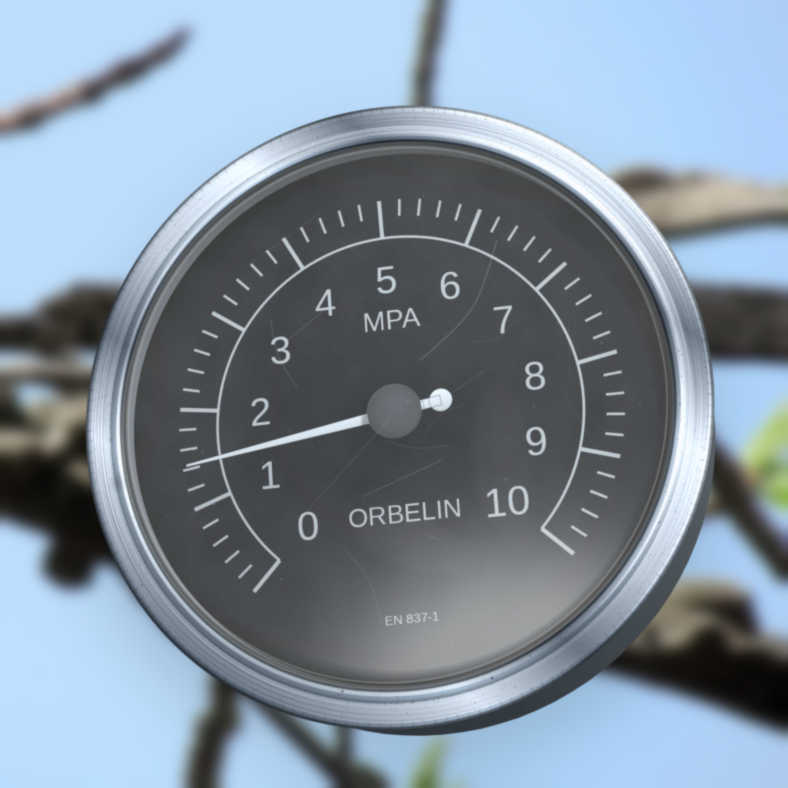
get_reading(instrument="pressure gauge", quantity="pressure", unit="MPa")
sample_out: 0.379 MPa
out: 1.4 MPa
